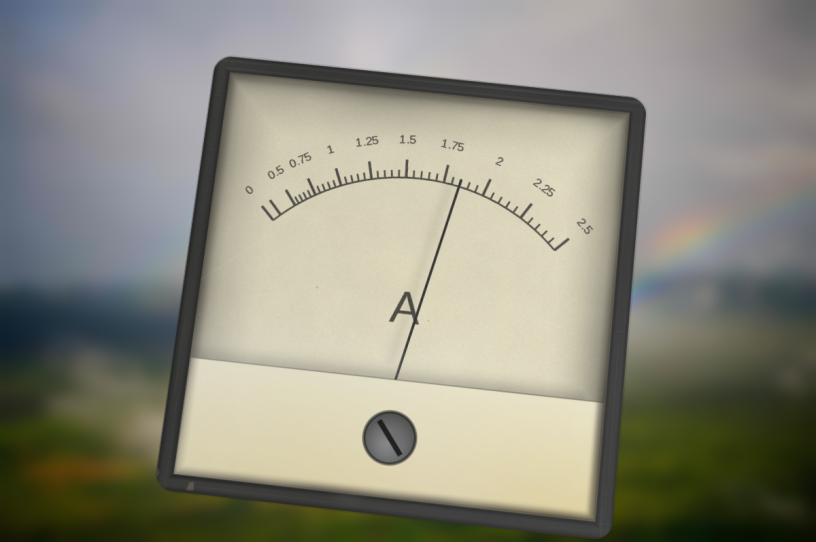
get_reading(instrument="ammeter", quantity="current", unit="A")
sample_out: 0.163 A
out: 1.85 A
